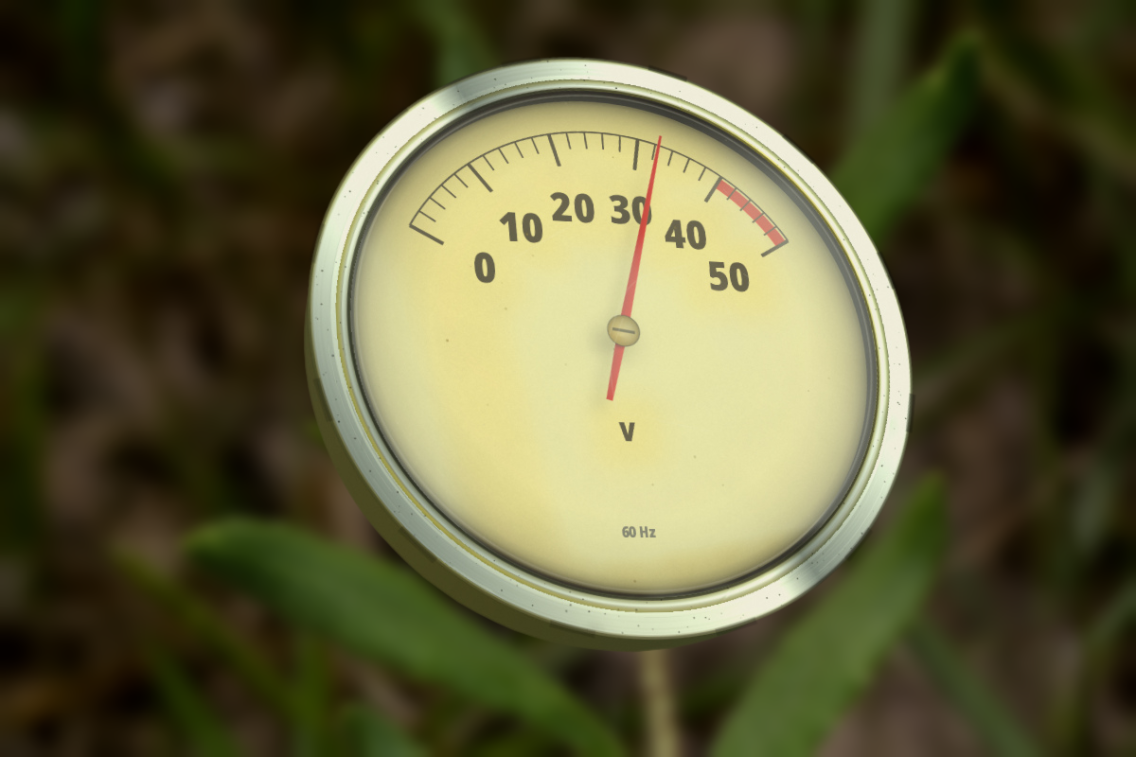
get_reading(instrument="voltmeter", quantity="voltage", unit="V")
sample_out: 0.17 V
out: 32 V
